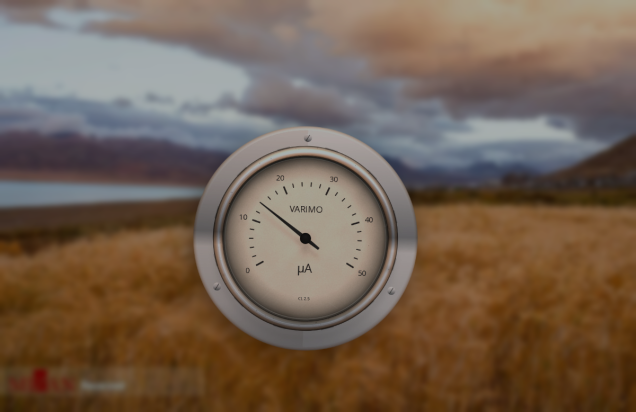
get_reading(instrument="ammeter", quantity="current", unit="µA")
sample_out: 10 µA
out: 14 µA
